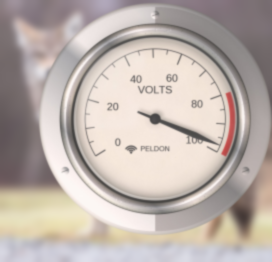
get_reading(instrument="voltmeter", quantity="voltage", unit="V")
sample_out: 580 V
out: 97.5 V
